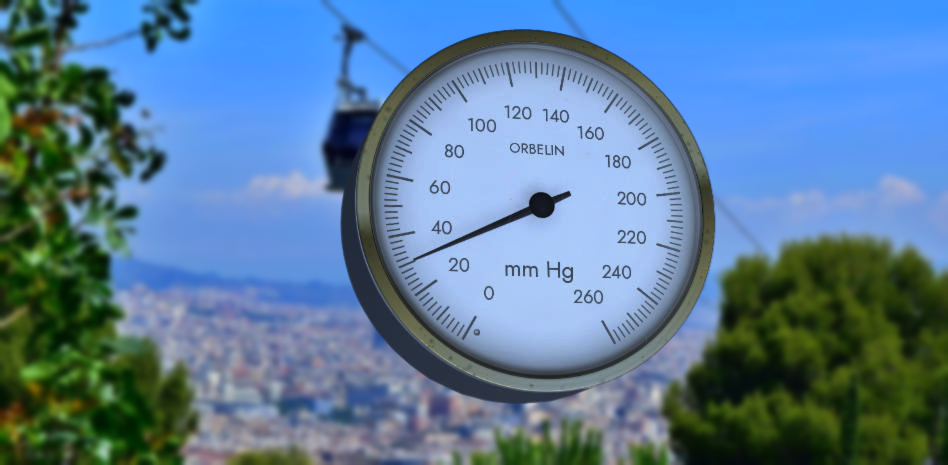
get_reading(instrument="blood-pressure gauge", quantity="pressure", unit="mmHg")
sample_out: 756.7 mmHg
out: 30 mmHg
